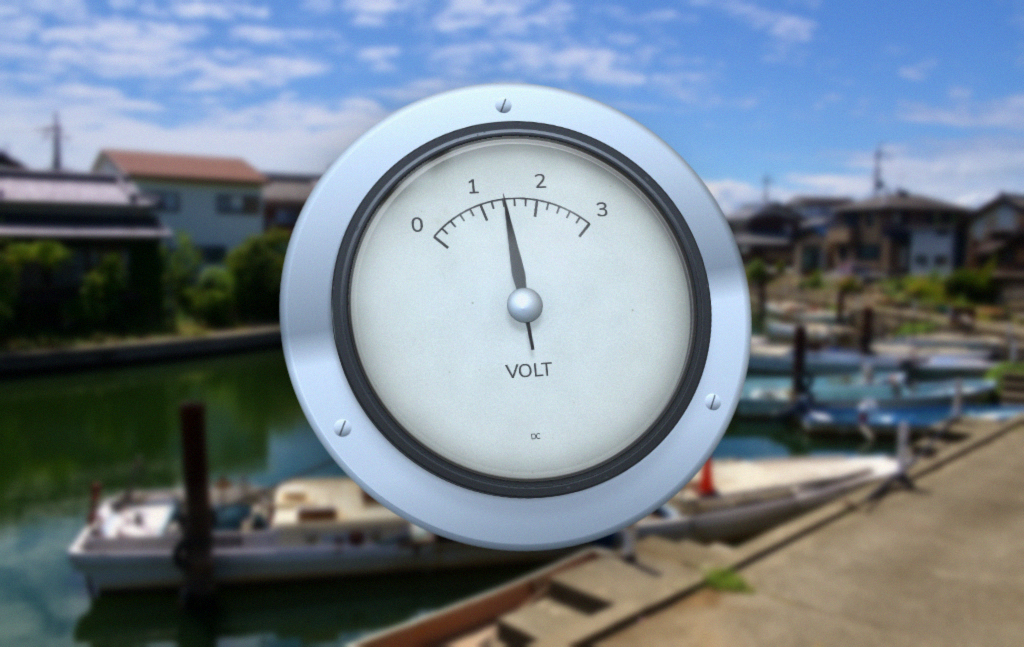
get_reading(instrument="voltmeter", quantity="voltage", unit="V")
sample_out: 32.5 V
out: 1.4 V
